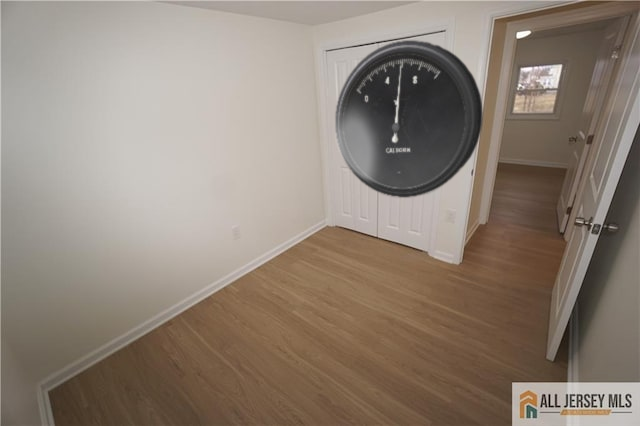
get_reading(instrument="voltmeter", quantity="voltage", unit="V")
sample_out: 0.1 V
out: 6 V
